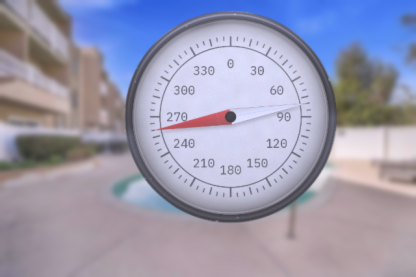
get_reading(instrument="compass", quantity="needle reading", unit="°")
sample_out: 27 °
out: 260 °
